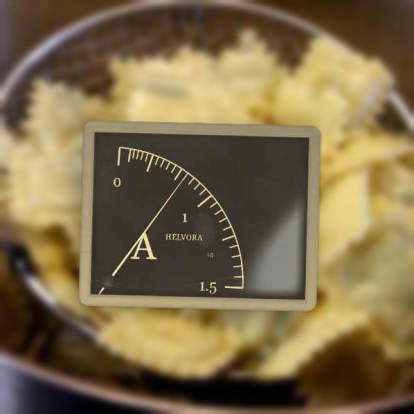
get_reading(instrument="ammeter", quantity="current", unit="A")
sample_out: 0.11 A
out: 0.8 A
